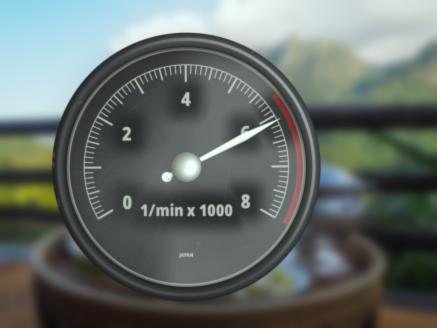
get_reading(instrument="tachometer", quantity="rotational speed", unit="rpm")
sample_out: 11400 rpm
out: 6100 rpm
